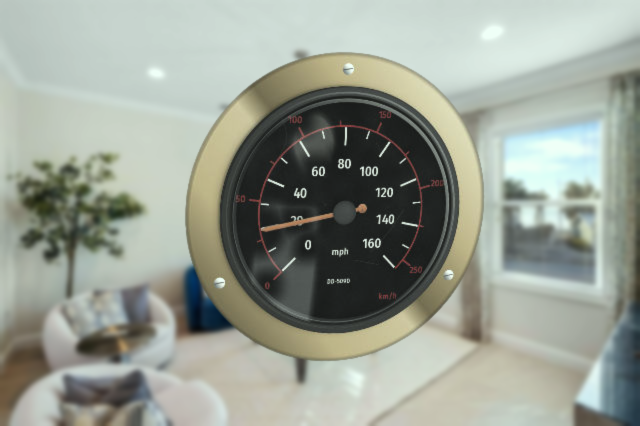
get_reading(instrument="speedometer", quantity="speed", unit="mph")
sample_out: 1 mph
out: 20 mph
